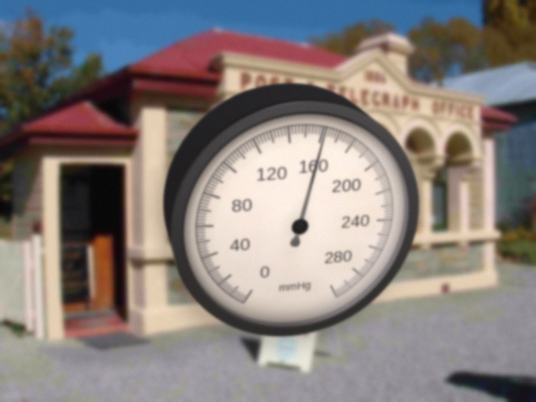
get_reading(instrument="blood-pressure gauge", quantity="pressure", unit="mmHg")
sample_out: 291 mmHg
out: 160 mmHg
